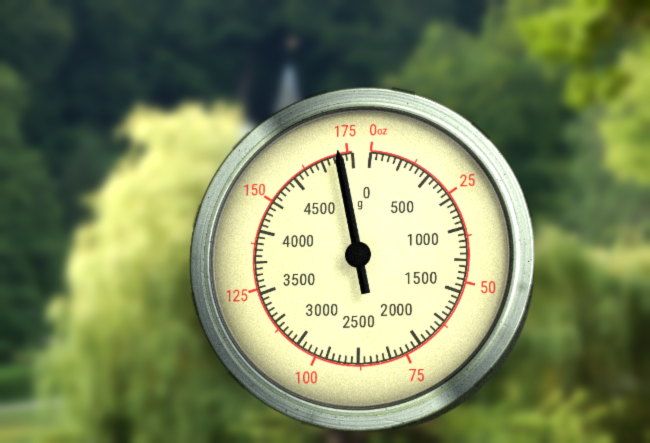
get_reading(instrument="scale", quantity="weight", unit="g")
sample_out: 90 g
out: 4900 g
